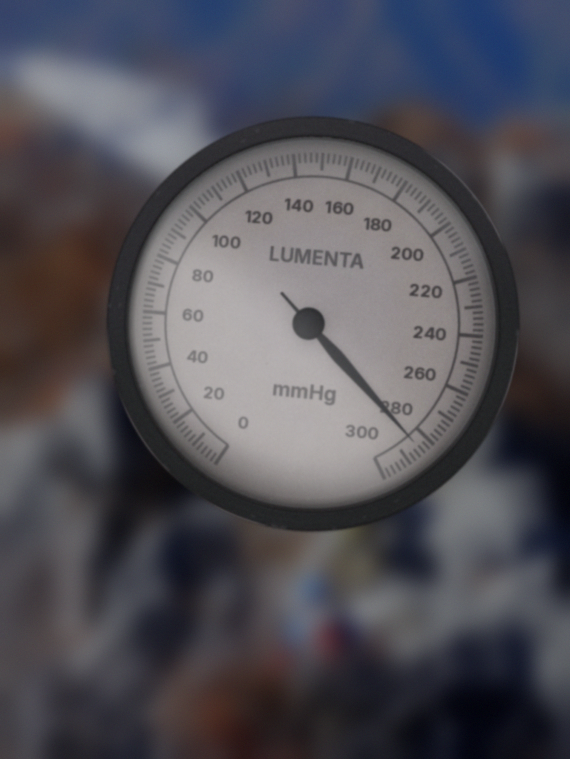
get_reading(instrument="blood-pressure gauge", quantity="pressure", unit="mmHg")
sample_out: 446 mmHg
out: 284 mmHg
